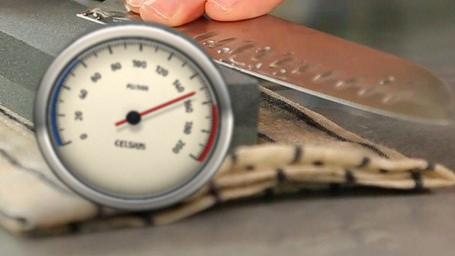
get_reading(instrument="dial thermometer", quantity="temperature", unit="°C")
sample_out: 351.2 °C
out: 150 °C
